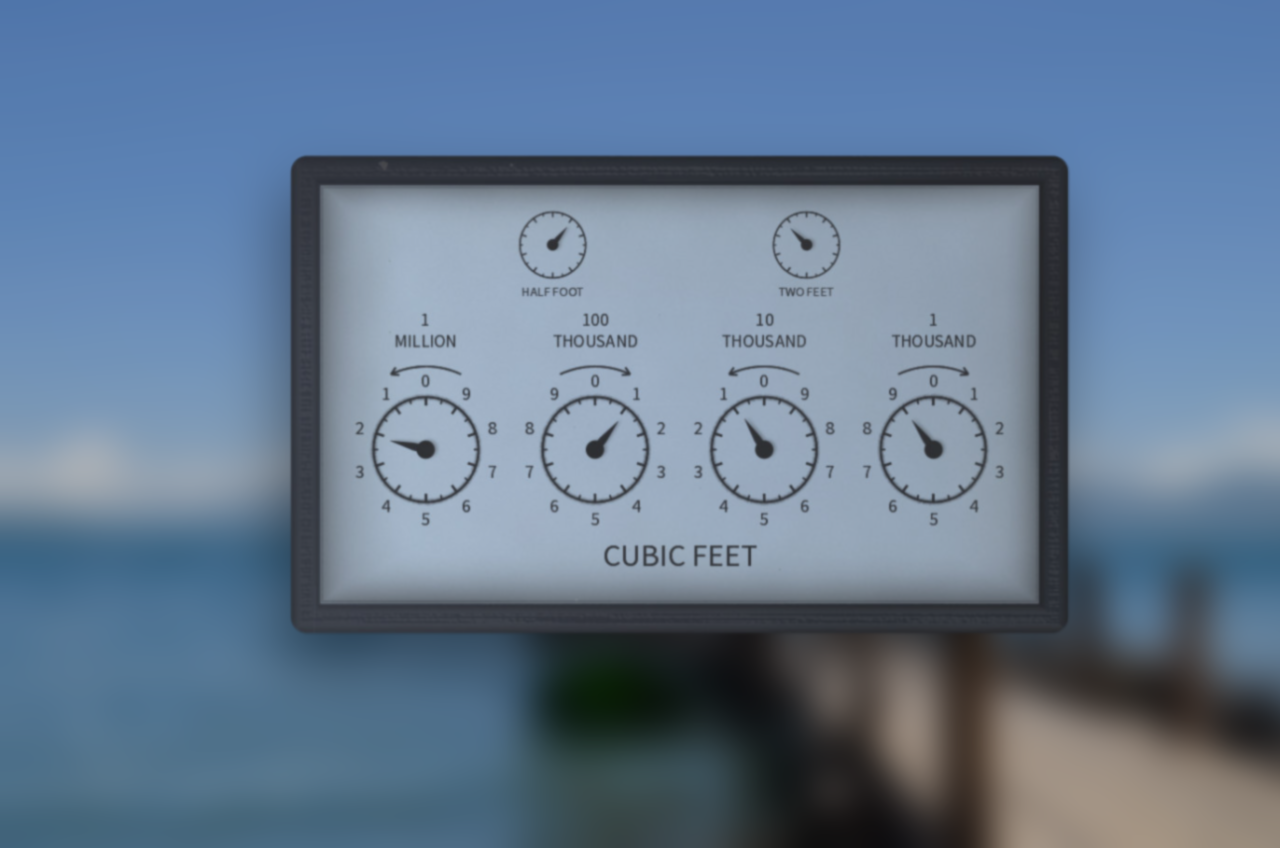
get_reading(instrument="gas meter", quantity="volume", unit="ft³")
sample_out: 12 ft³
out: 210900 ft³
